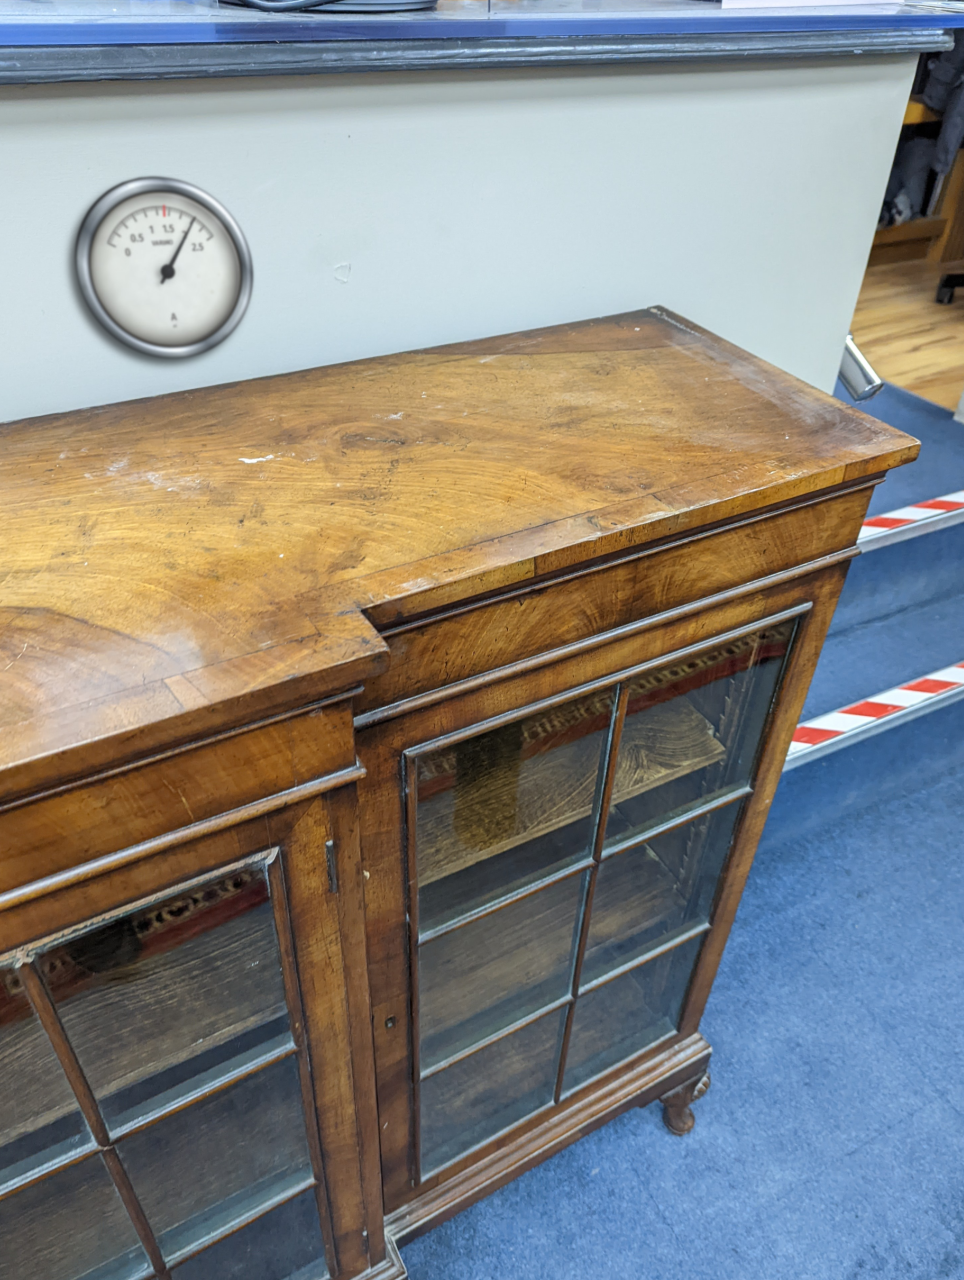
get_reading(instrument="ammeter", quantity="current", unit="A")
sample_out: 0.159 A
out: 2 A
